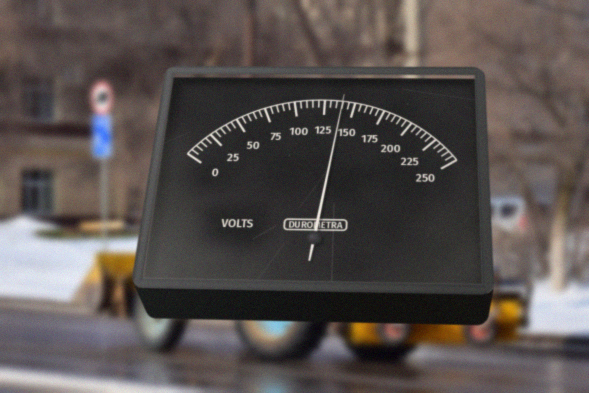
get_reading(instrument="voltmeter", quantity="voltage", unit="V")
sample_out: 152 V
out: 140 V
